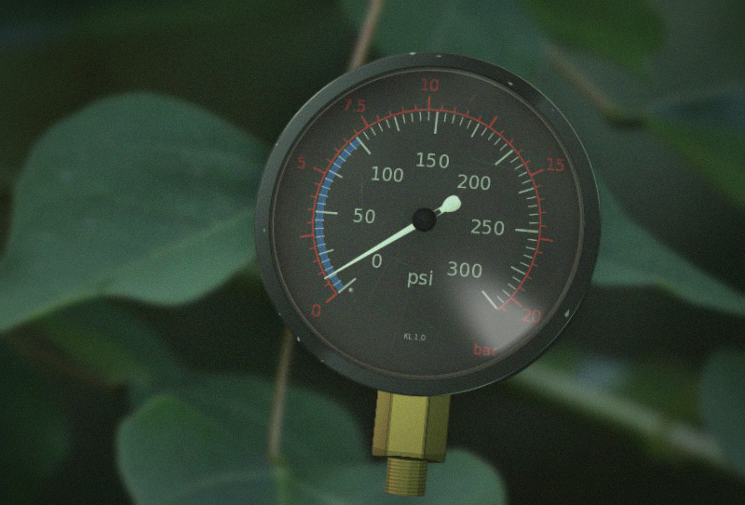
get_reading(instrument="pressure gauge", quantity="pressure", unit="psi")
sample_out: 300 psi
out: 10 psi
